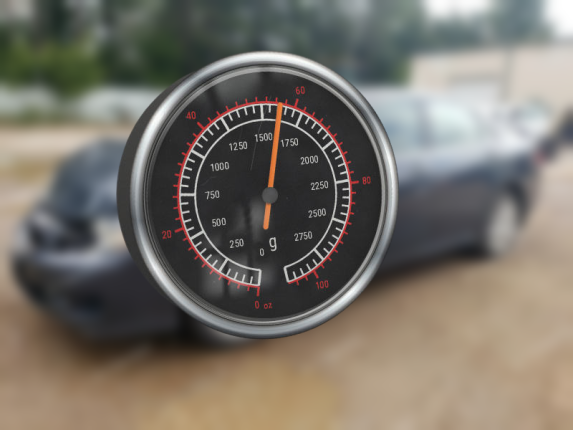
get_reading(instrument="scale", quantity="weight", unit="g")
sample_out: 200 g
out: 1600 g
